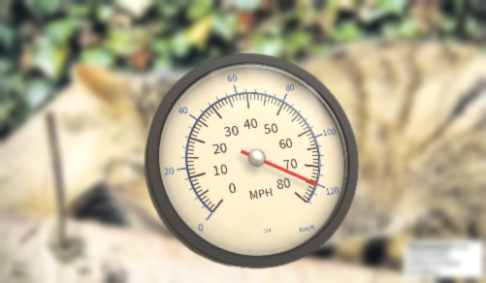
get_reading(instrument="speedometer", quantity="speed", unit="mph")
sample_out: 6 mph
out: 75 mph
